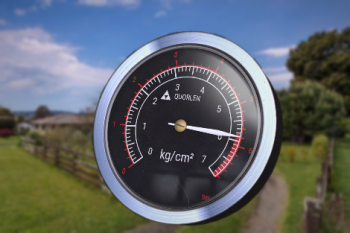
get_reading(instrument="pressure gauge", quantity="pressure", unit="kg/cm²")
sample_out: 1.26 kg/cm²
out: 5.9 kg/cm²
